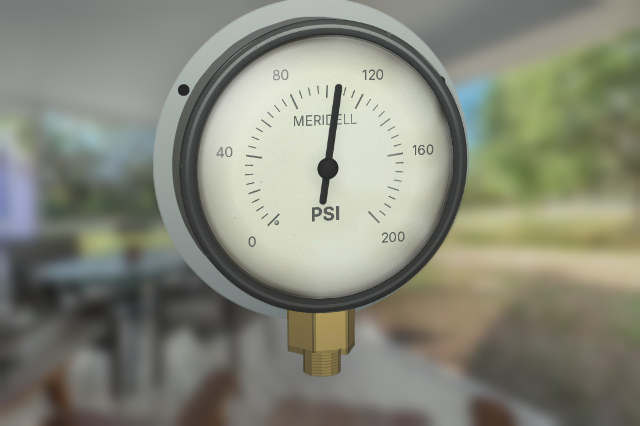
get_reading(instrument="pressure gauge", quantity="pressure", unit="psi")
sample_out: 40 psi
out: 105 psi
